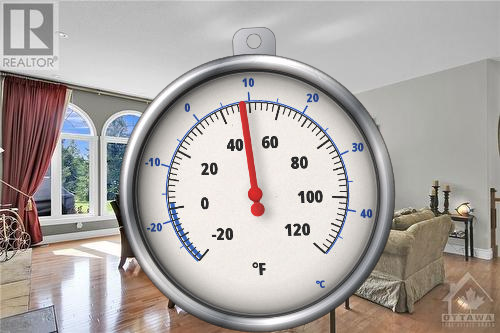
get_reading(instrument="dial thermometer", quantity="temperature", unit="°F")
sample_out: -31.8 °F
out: 48 °F
